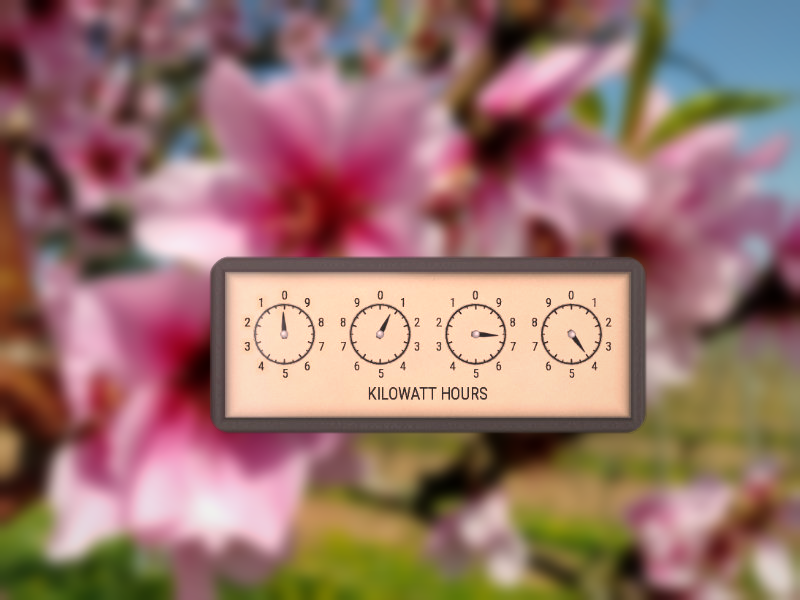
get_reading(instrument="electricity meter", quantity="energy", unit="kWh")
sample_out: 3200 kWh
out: 74 kWh
